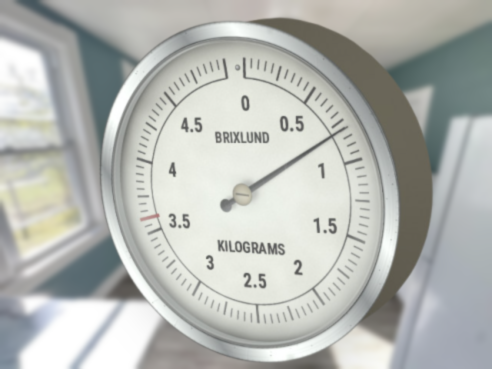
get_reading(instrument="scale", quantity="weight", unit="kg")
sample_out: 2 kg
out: 0.8 kg
